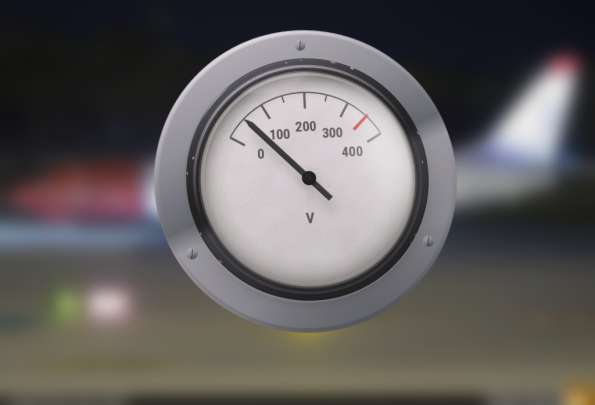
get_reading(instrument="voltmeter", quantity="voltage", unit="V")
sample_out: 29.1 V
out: 50 V
